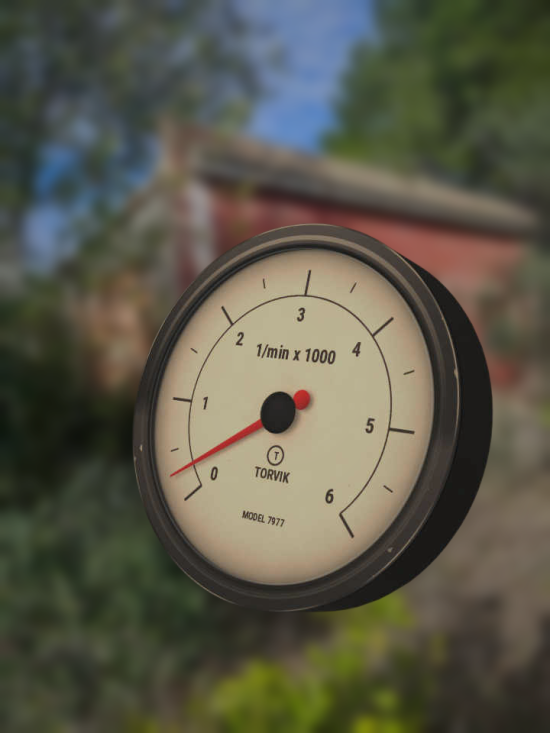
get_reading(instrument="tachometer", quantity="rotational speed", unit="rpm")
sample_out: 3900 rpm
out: 250 rpm
